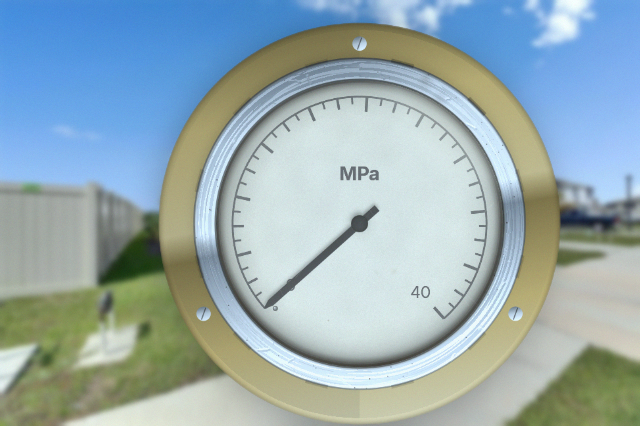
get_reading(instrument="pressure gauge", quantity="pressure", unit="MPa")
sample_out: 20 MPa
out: 0 MPa
